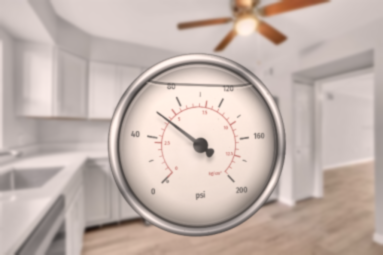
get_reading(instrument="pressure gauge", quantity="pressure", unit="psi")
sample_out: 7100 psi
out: 60 psi
